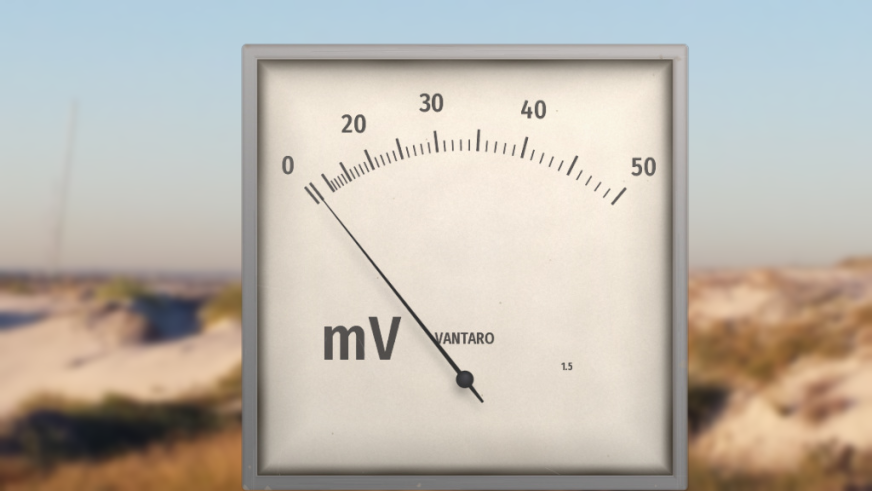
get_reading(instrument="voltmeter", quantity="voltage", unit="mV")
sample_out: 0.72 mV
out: 5 mV
